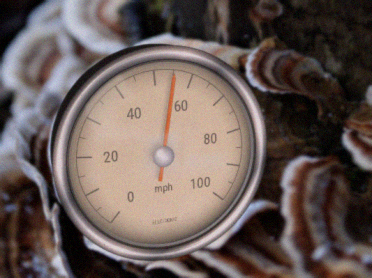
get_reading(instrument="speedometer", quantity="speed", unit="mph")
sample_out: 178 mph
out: 55 mph
